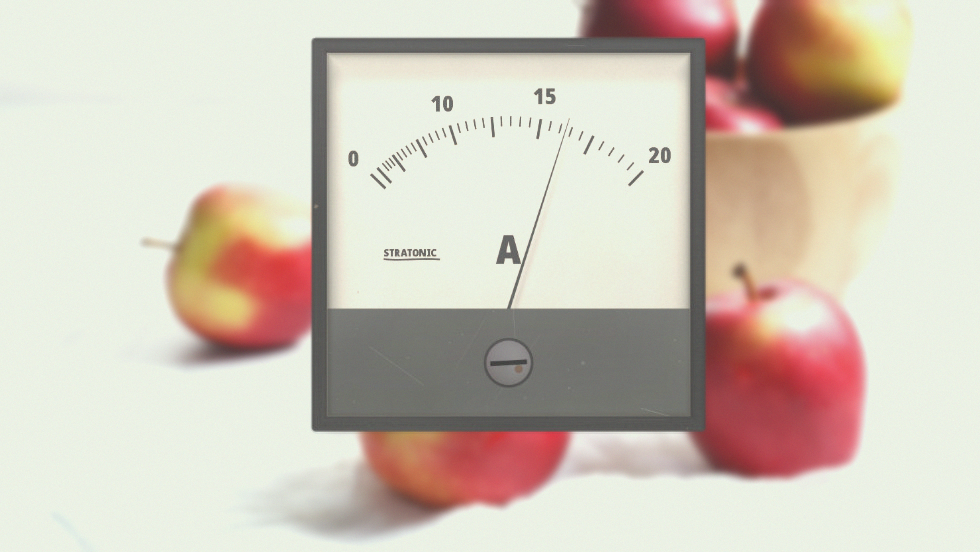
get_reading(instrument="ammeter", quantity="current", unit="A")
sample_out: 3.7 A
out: 16.25 A
